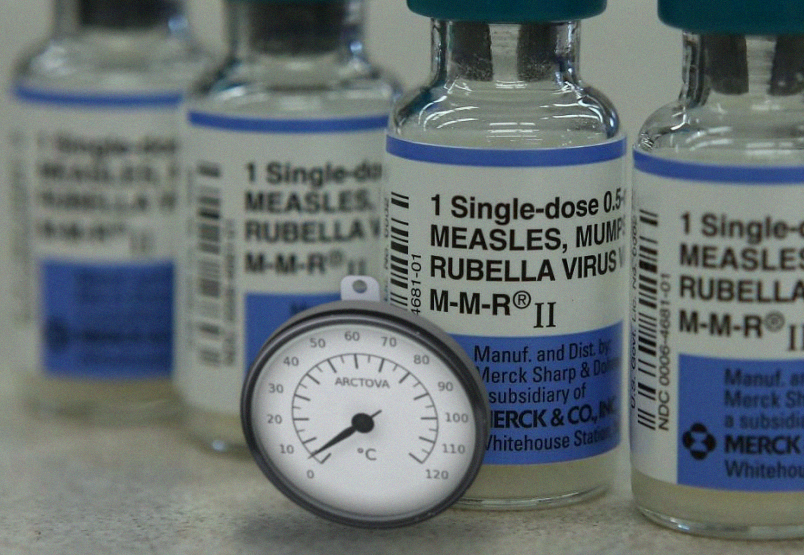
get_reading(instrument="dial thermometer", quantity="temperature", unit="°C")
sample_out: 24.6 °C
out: 5 °C
